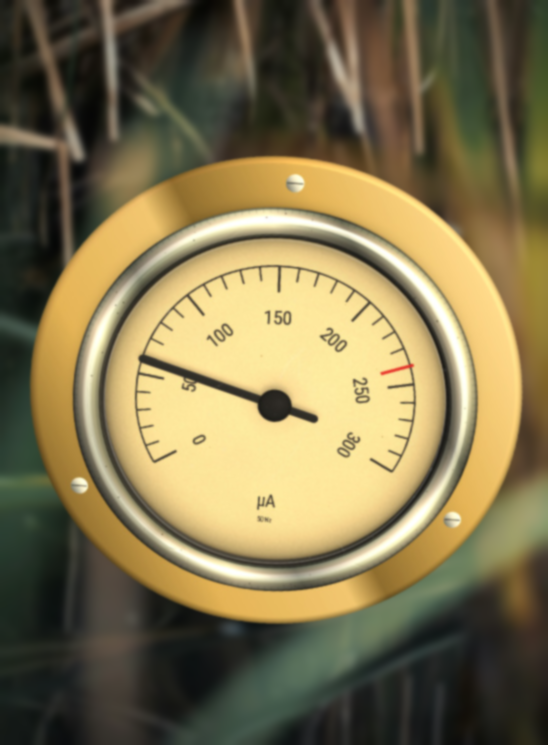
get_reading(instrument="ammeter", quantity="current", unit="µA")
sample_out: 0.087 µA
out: 60 µA
